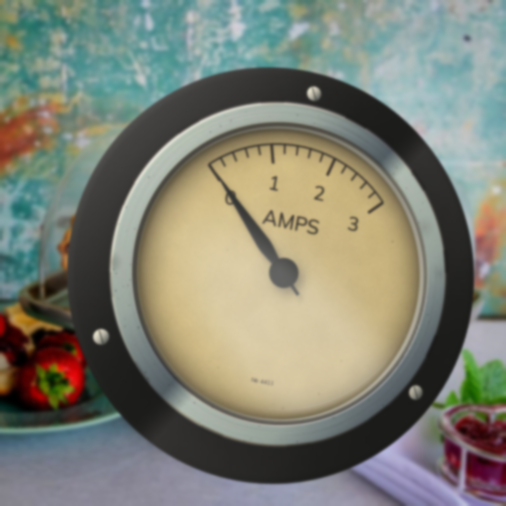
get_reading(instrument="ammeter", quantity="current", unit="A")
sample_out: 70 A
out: 0 A
